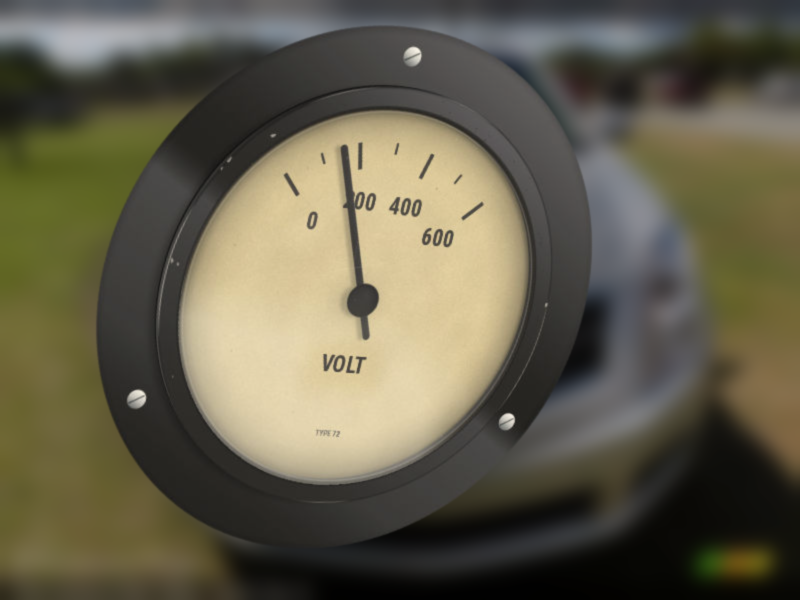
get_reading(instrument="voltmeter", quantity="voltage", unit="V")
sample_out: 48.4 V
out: 150 V
